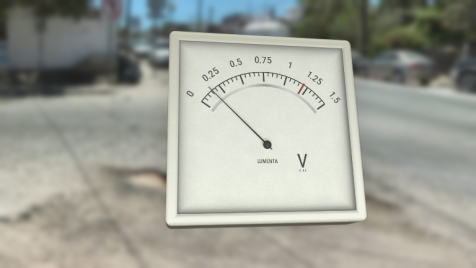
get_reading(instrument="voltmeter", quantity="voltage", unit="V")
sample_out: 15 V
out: 0.15 V
